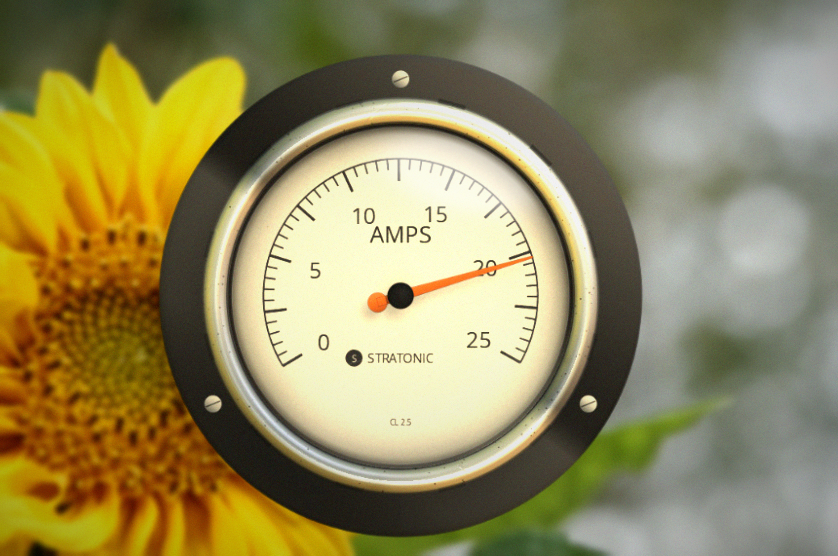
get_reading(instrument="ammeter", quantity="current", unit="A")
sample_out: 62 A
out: 20.25 A
